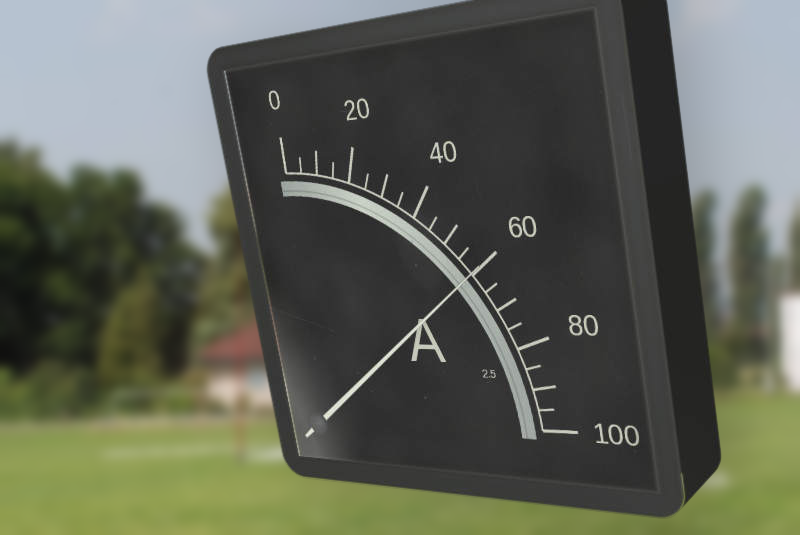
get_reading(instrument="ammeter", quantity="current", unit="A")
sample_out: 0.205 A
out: 60 A
